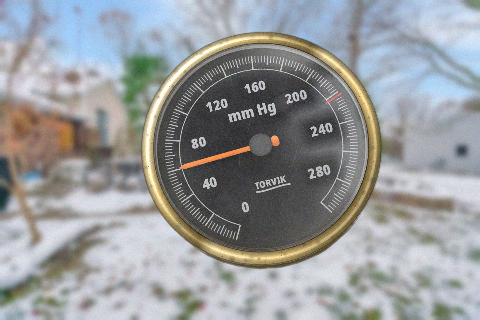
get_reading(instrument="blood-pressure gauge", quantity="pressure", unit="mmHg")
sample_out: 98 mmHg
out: 60 mmHg
